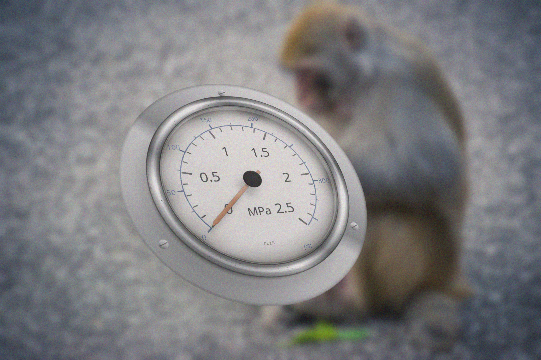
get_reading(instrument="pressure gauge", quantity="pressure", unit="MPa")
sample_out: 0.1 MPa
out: 0 MPa
